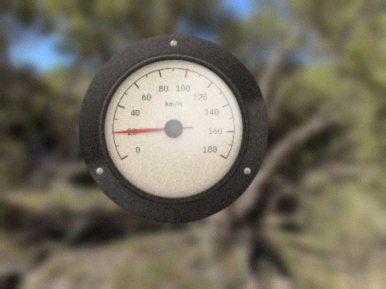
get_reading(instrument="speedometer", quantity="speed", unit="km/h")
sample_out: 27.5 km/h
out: 20 km/h
